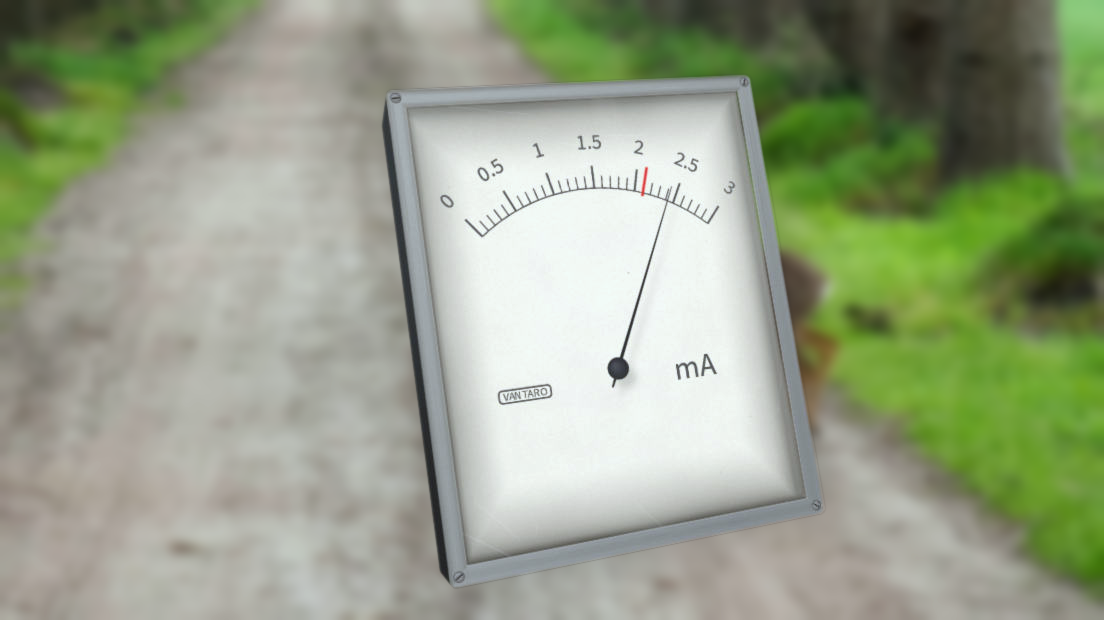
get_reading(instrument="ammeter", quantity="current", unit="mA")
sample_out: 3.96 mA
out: 2.4 mA
